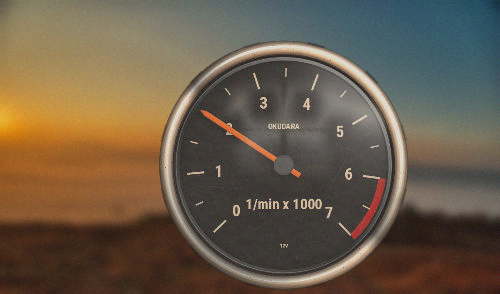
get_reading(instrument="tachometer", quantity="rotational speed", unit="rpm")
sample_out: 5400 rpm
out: 2000 rpm
